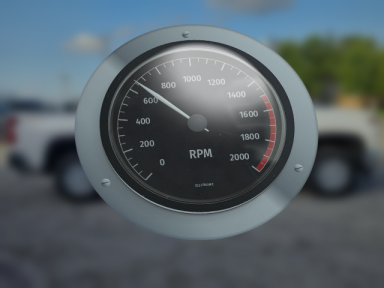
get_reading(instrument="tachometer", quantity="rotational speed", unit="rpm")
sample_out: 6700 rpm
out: 650 rpm
